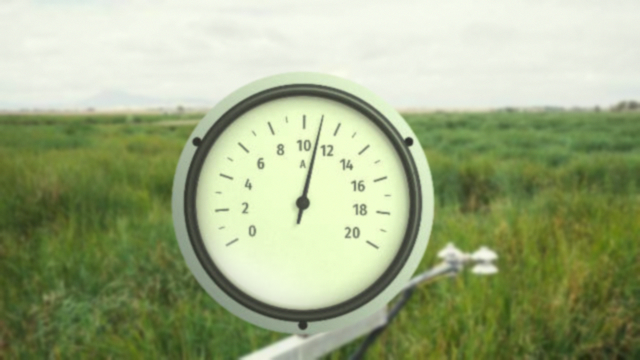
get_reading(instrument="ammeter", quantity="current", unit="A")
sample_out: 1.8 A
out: 11 A
